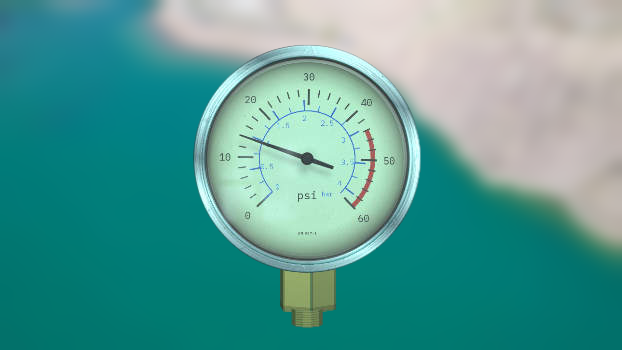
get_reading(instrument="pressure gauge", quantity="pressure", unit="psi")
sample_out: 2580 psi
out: 14 psi
